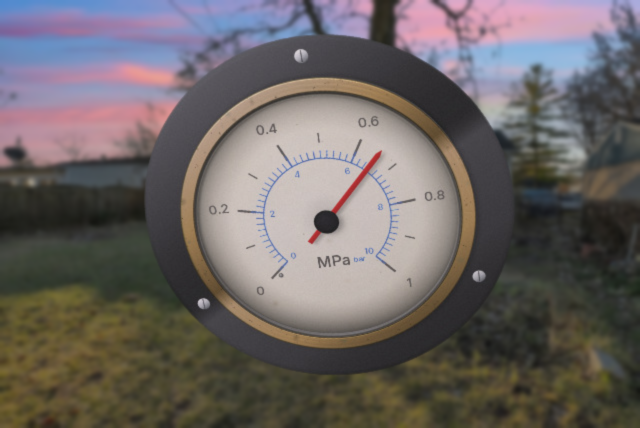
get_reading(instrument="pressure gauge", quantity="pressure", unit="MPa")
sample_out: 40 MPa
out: 0.65 MPa
